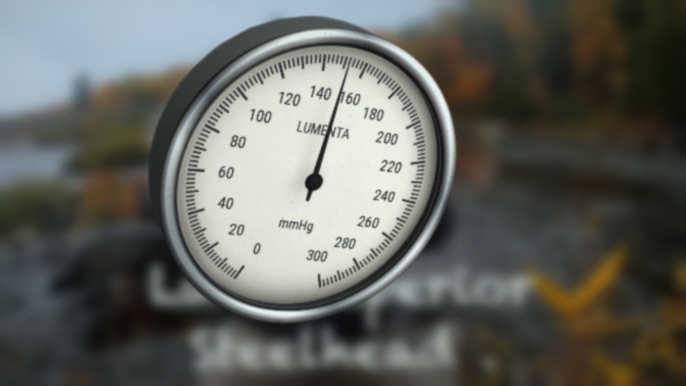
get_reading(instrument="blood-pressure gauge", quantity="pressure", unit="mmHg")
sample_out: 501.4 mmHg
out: 150 mmHg
